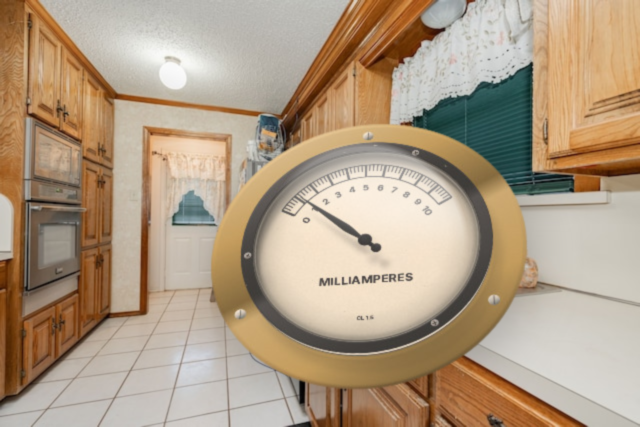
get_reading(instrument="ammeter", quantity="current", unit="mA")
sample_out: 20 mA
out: 1 mA
